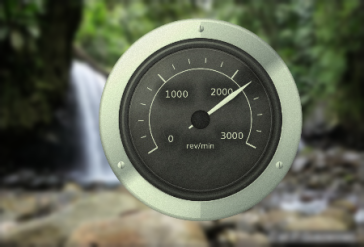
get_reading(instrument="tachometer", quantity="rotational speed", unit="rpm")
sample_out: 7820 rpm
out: 2200 rpm
